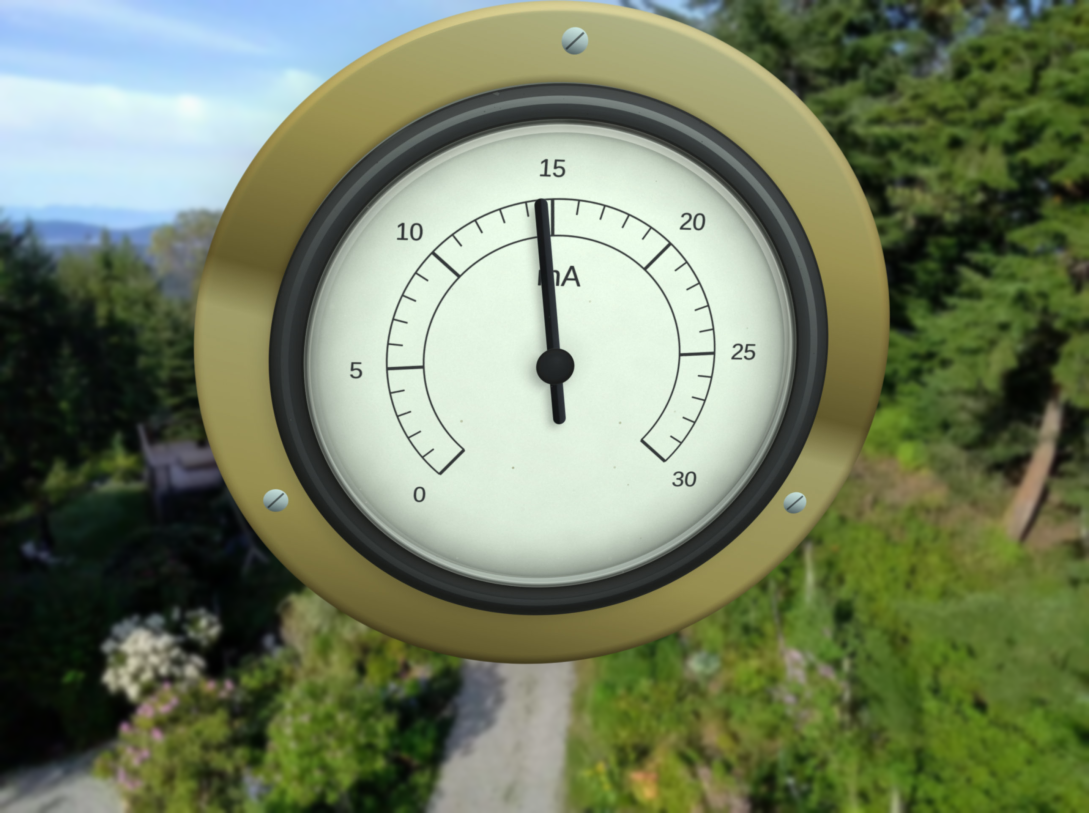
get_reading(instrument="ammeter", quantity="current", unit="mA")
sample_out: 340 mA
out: 14.5 mA
